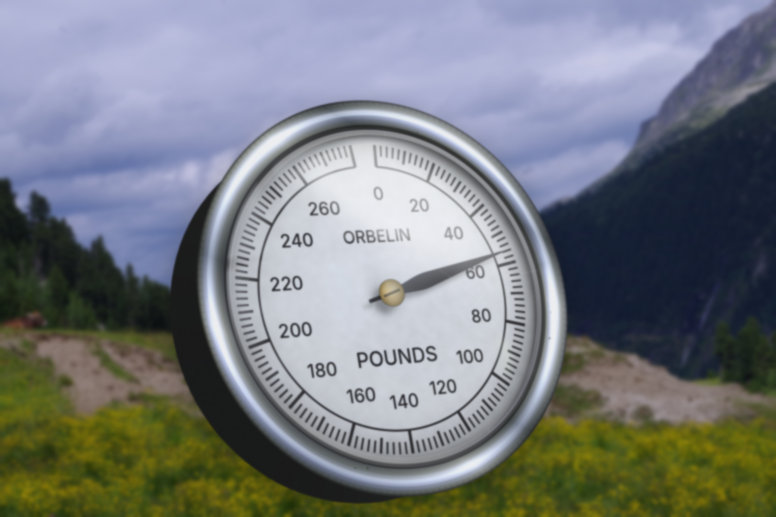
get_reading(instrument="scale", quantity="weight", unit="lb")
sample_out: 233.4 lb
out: 56 lb
